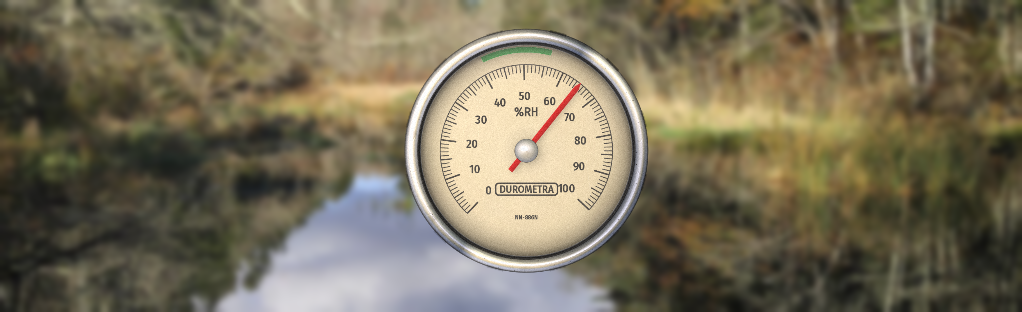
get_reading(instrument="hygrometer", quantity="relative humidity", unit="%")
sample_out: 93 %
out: 65 %
